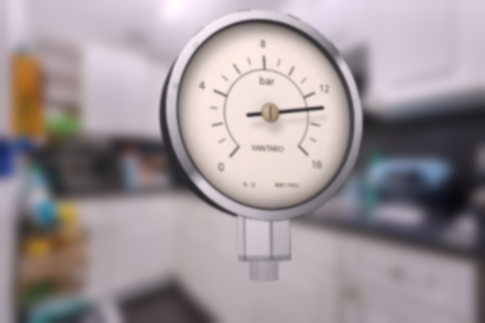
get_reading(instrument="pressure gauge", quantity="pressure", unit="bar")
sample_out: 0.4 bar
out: 13 bar
